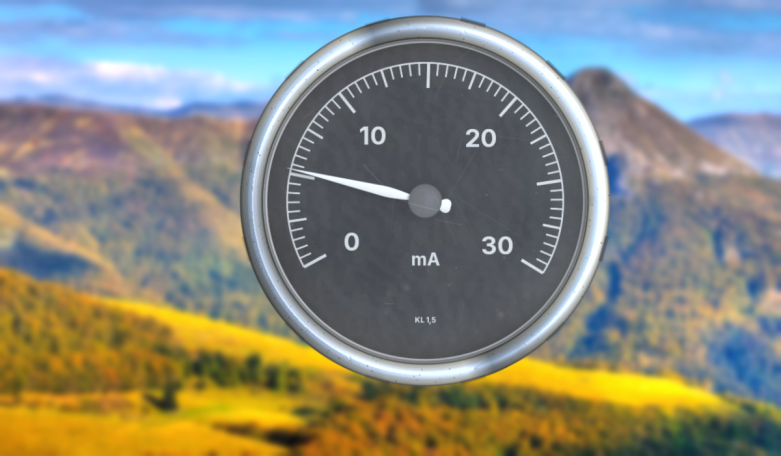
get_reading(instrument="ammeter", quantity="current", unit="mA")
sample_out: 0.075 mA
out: 5.25 mA
